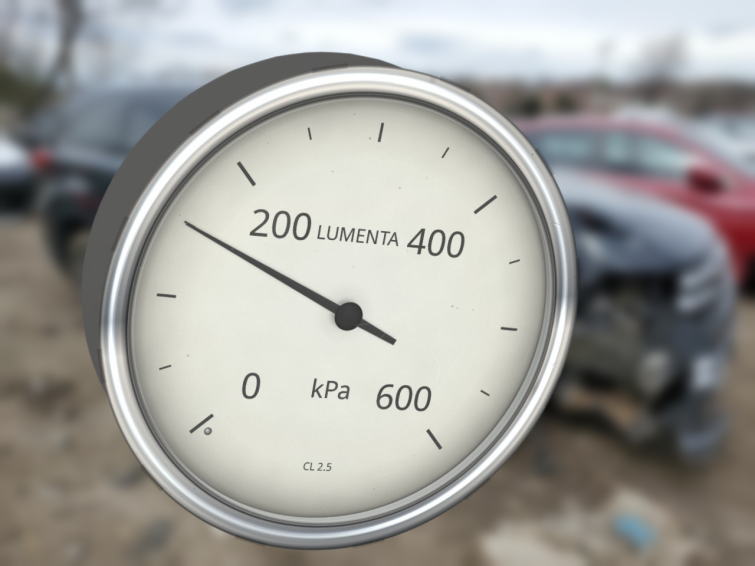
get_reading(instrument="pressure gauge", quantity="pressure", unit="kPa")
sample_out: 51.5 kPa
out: 150 kPa
